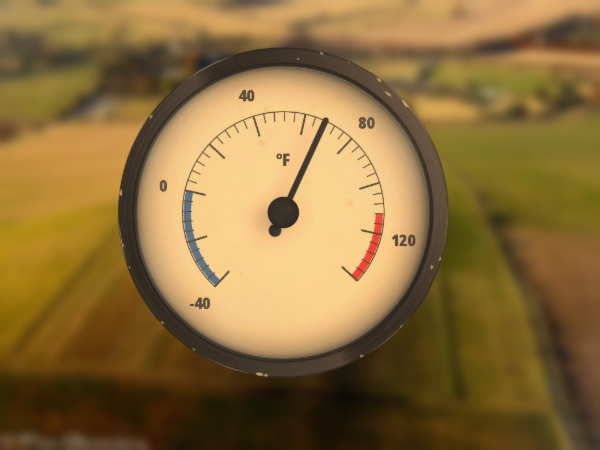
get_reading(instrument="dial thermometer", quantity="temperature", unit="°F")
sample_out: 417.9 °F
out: 68 °F
